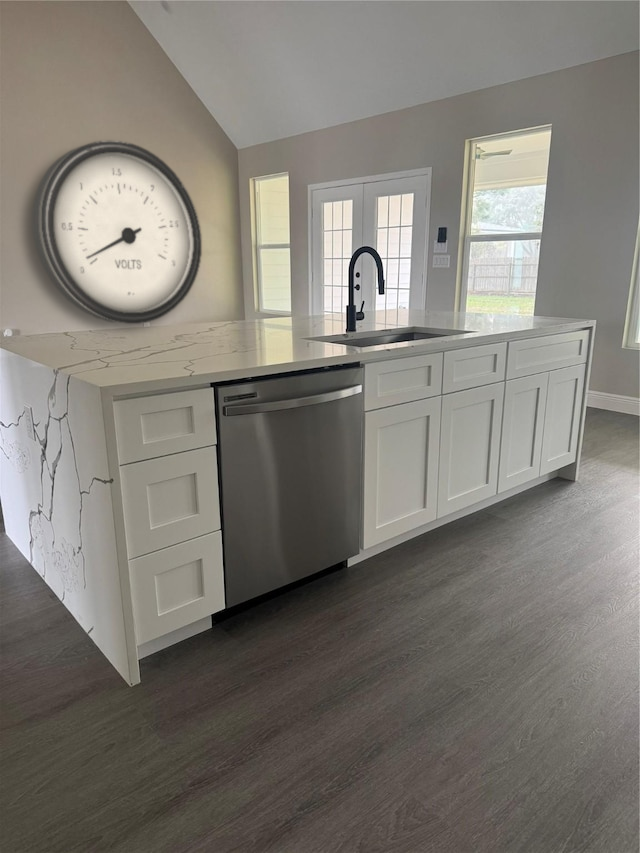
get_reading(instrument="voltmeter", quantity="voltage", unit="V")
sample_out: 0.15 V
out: 0.1 V
